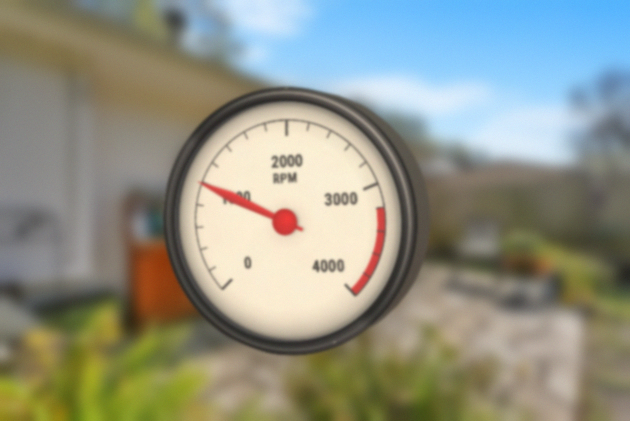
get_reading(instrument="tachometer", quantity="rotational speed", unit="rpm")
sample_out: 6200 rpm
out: 1000 rpm
